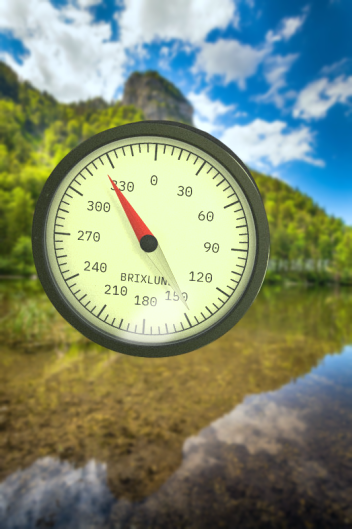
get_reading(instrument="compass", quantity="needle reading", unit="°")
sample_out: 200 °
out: 325 °
